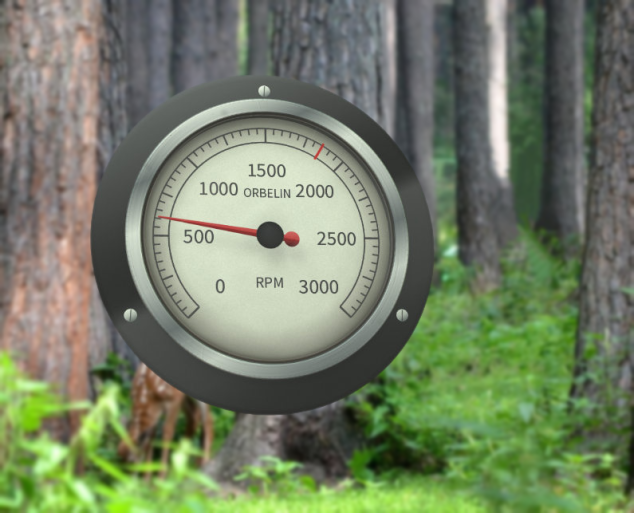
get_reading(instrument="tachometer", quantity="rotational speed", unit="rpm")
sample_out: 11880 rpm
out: 600 rpm
